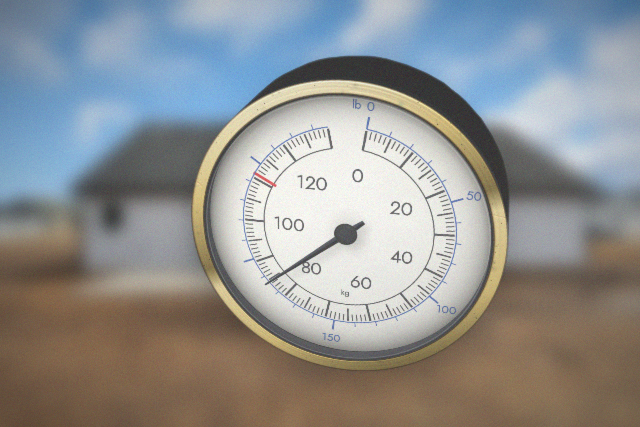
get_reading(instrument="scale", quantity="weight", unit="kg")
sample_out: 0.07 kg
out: 85 kg
